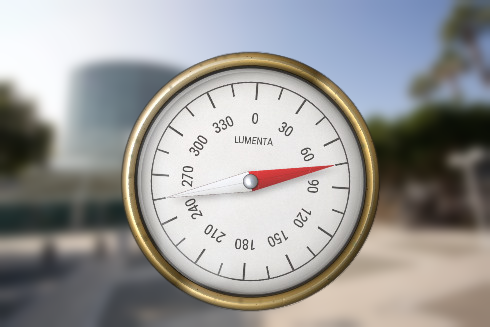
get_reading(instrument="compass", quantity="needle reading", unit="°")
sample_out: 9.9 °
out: 75 °
